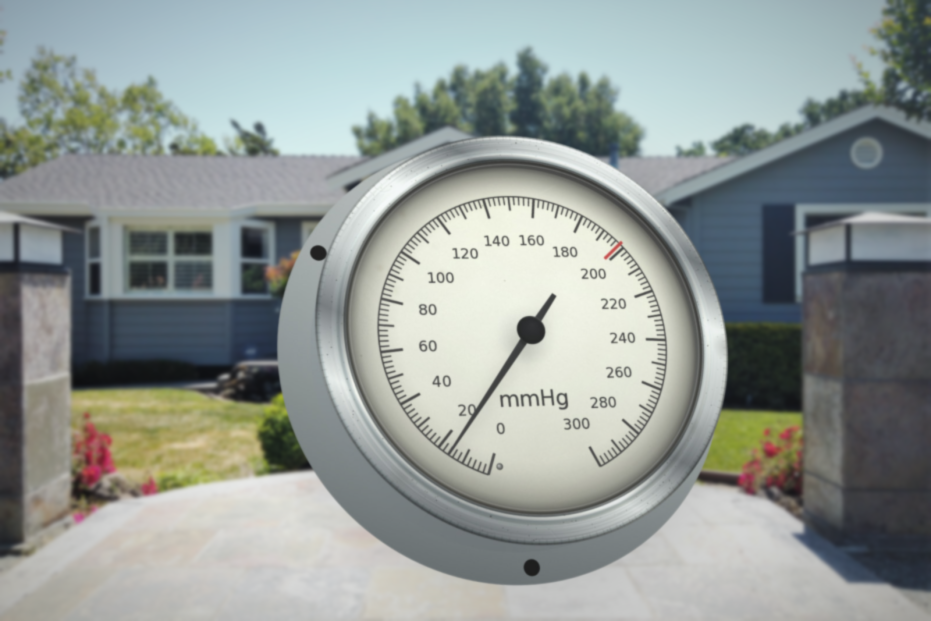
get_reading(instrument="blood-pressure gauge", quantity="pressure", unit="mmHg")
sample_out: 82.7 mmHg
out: 16 mmHg
